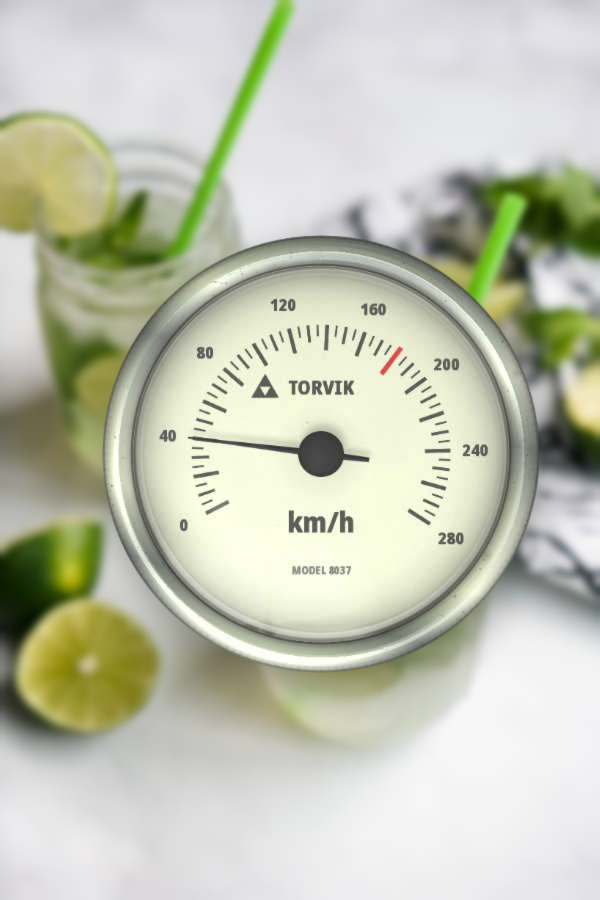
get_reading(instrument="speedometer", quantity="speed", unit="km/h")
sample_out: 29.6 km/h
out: 40 km/h
